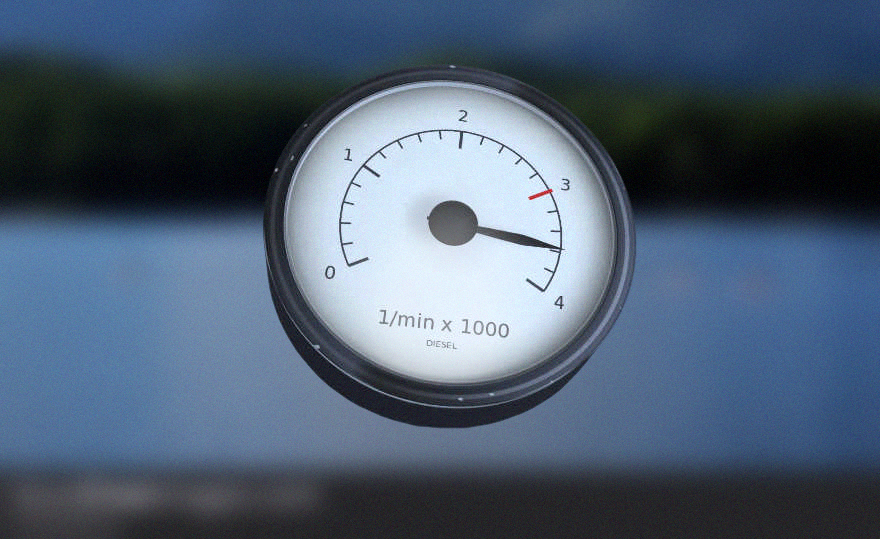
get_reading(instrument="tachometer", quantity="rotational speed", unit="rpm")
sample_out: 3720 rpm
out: 3600 rpm
